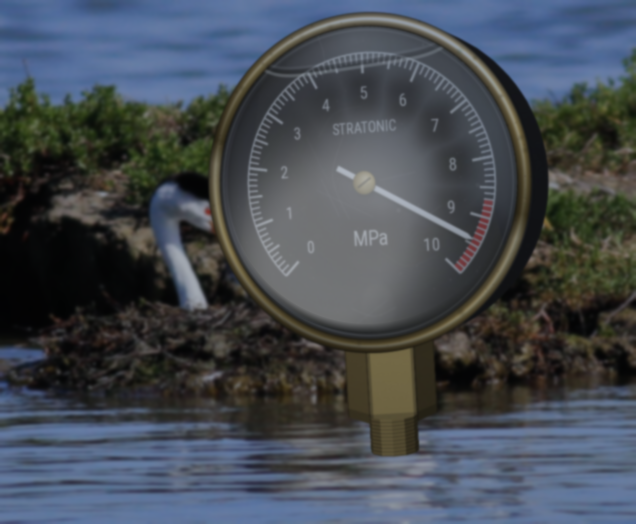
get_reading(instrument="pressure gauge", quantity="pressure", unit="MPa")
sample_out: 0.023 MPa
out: 9.4 MPa
